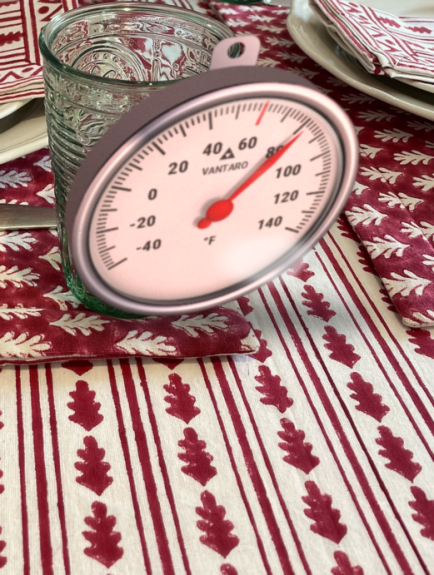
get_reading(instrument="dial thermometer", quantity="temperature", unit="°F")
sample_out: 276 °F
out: 80 °F
